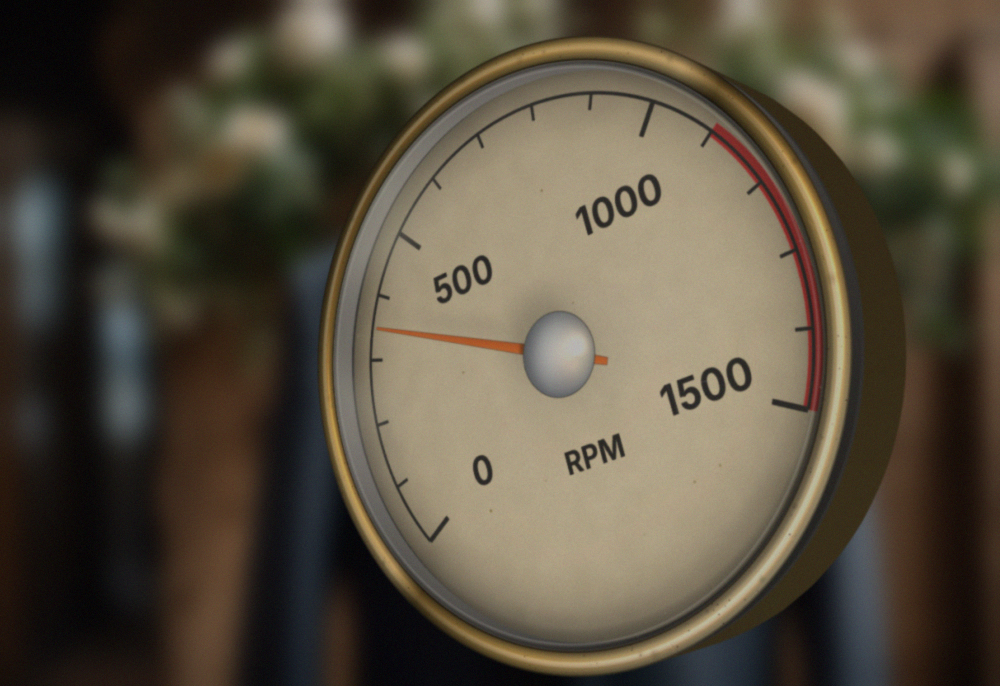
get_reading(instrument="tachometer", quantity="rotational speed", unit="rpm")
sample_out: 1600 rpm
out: 350 rpm
